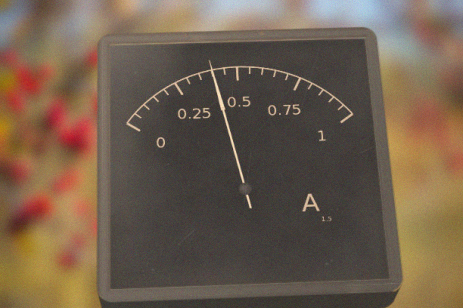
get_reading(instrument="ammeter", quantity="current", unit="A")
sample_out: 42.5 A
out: 0.4 A
